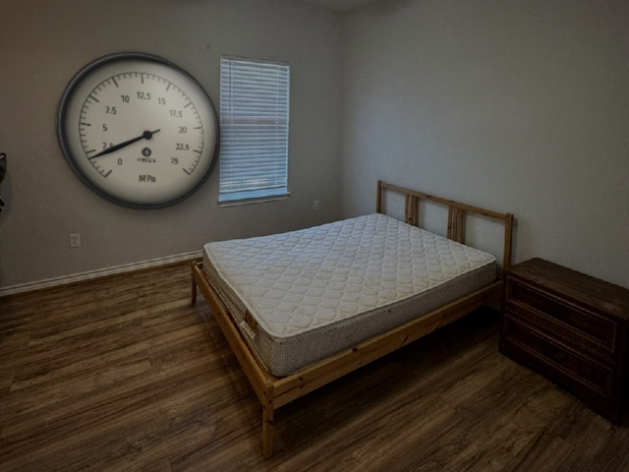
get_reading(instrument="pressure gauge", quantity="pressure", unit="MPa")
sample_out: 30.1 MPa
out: 2 MPa
